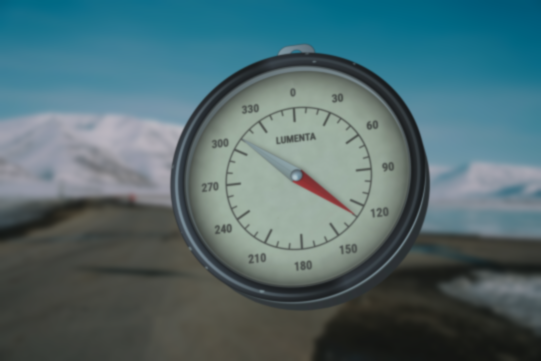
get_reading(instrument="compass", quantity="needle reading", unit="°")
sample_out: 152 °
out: 130 °
